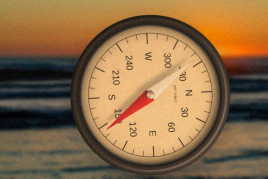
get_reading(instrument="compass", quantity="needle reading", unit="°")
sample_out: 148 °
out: 145 °
